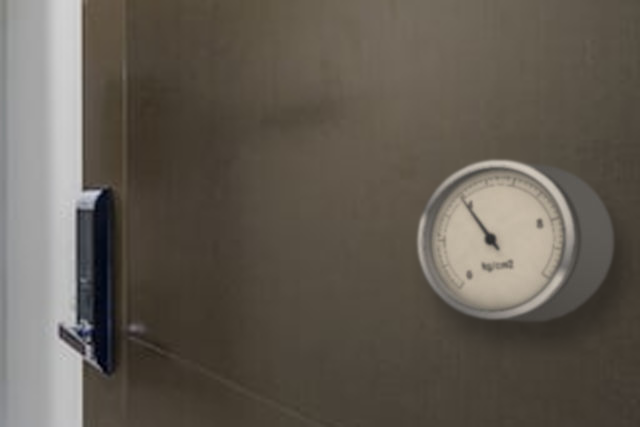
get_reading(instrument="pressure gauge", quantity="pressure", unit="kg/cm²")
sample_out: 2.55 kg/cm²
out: 4 kg/cm²
